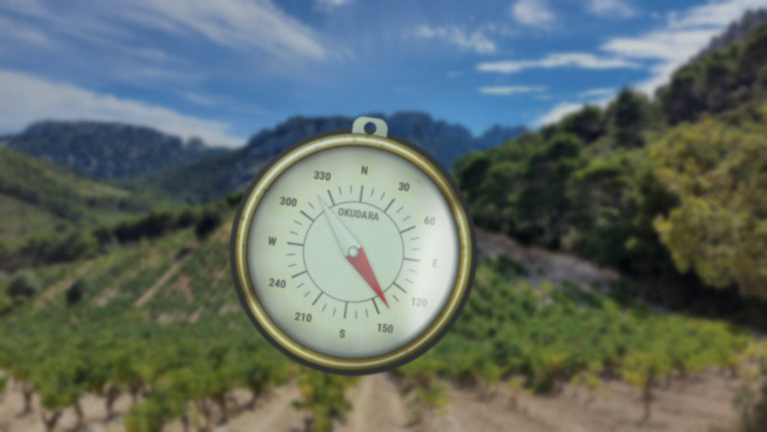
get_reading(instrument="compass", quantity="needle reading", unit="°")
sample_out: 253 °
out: 140 °
